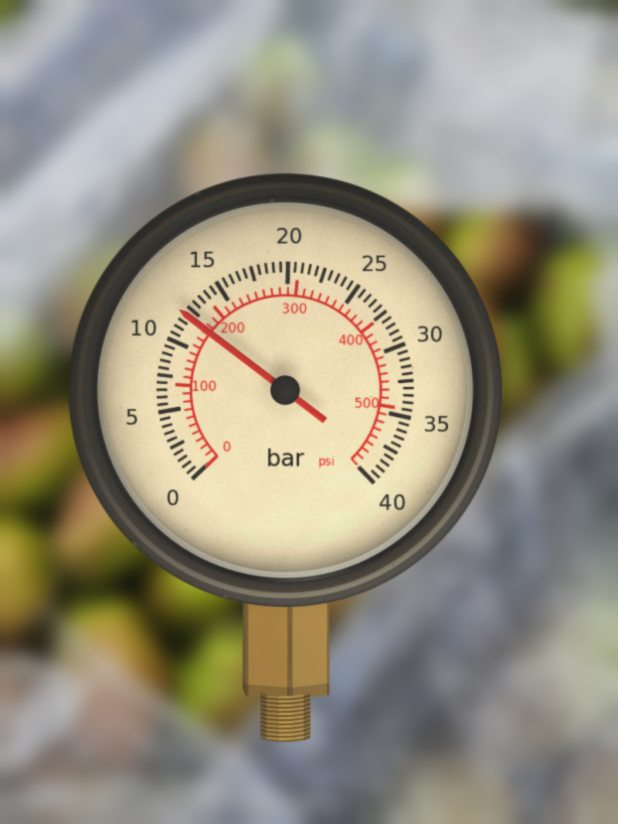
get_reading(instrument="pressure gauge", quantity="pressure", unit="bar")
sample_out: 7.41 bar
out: 12 bar
